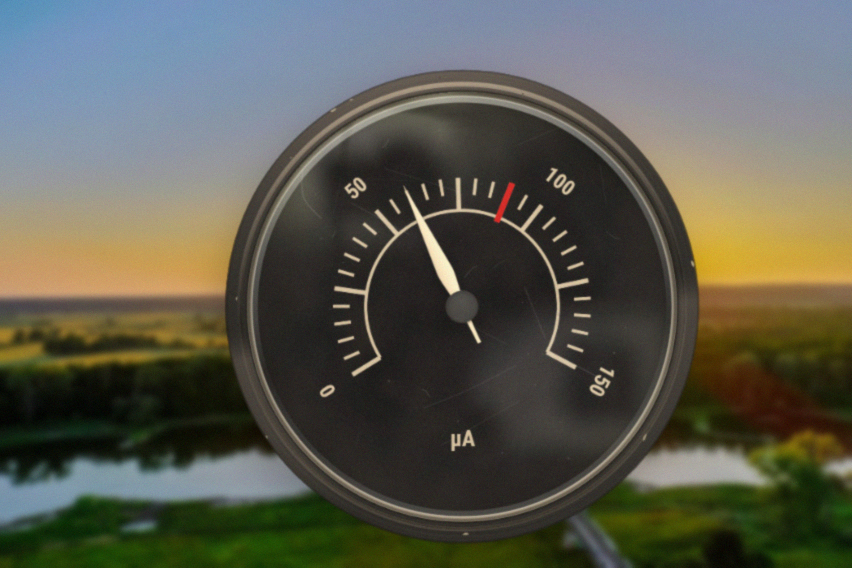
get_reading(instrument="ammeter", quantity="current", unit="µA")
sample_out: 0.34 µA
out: 60 µA
